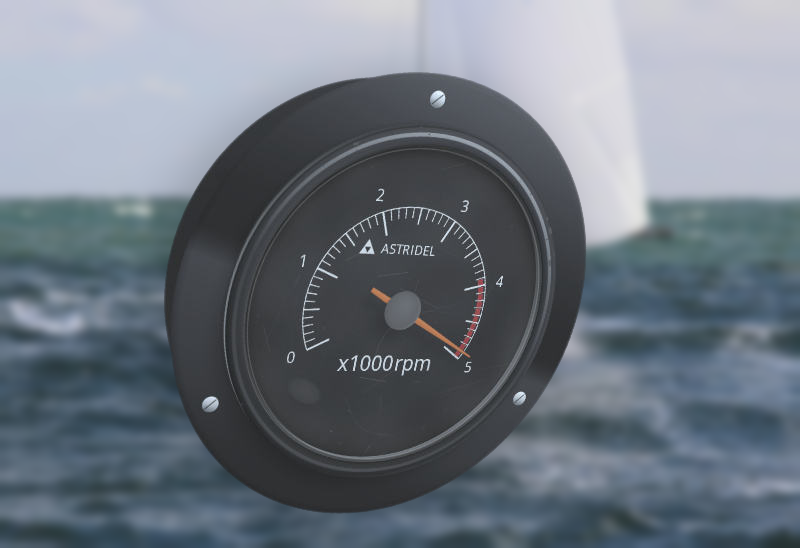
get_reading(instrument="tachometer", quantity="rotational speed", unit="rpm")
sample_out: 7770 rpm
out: 4900 rpm
